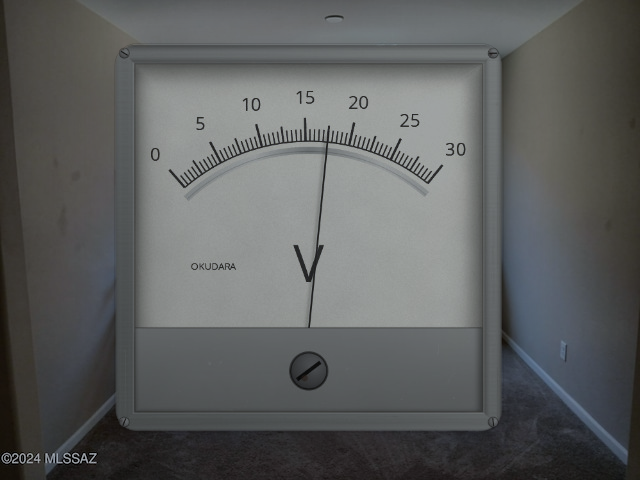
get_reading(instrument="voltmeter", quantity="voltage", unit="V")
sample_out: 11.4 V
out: 17.5 V
